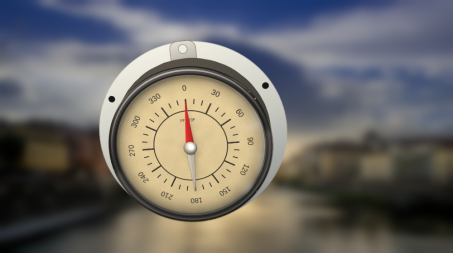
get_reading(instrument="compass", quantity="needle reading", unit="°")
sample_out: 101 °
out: 0 °
